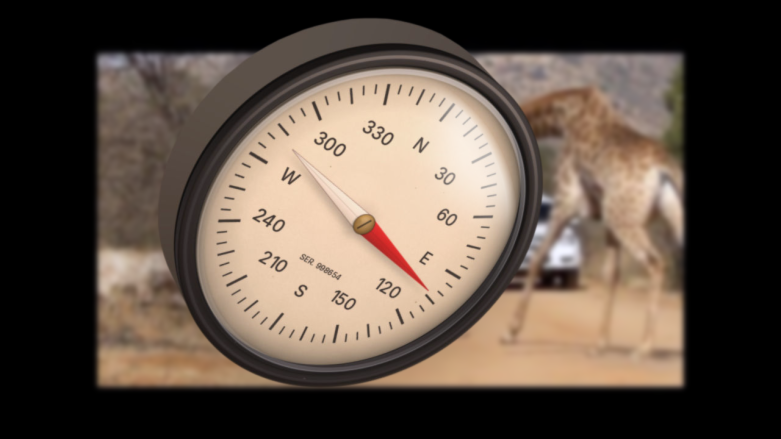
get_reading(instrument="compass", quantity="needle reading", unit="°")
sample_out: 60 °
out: 102.5 °
